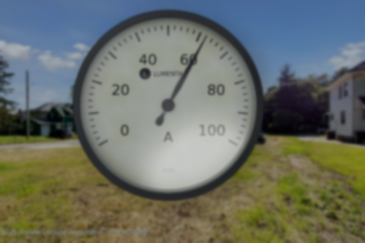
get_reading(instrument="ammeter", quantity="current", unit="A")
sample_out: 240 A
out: 62 A
